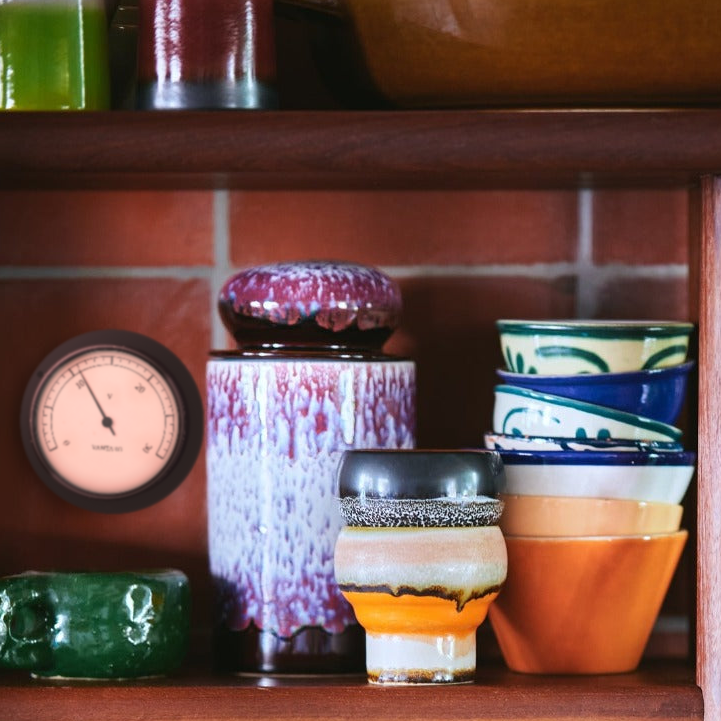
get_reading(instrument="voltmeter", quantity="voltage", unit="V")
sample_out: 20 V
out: 11 V
